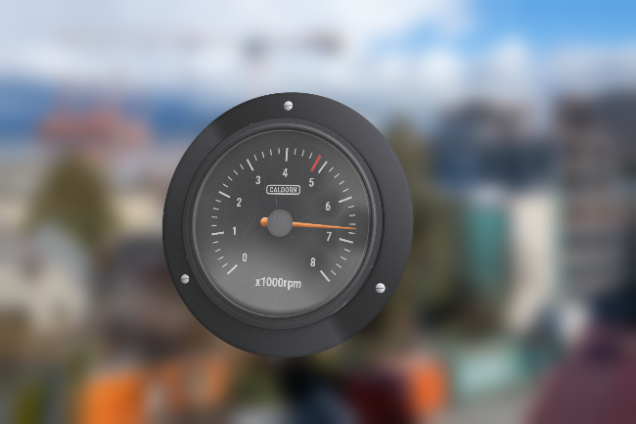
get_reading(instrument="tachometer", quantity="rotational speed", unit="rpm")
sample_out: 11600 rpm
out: 6700 rpm
